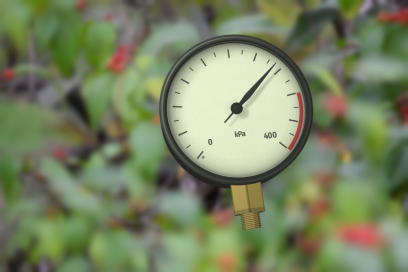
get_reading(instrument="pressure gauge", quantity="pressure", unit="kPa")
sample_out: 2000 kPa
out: 270 kPa
